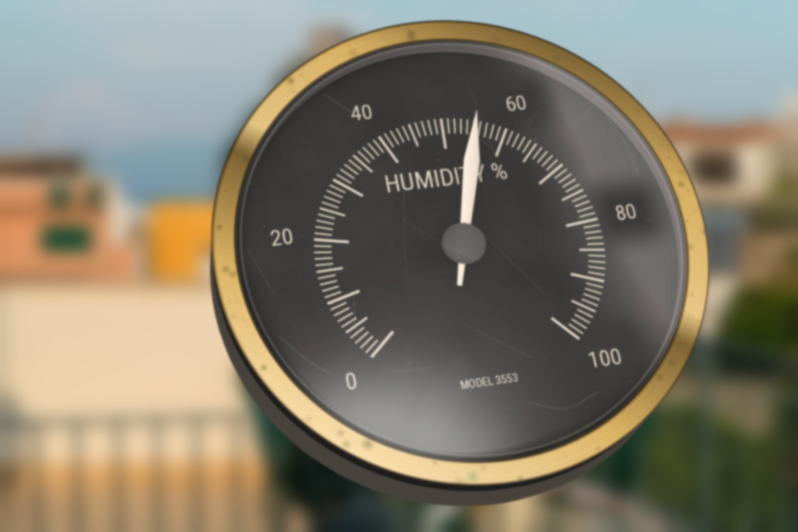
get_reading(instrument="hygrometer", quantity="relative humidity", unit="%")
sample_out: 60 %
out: 55 %
